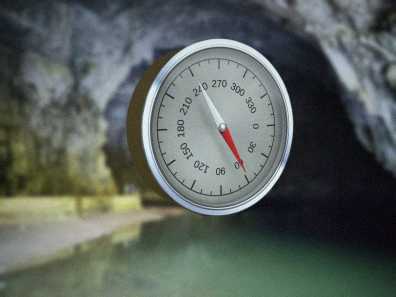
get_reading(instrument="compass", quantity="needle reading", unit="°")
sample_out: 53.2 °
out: 60 °
